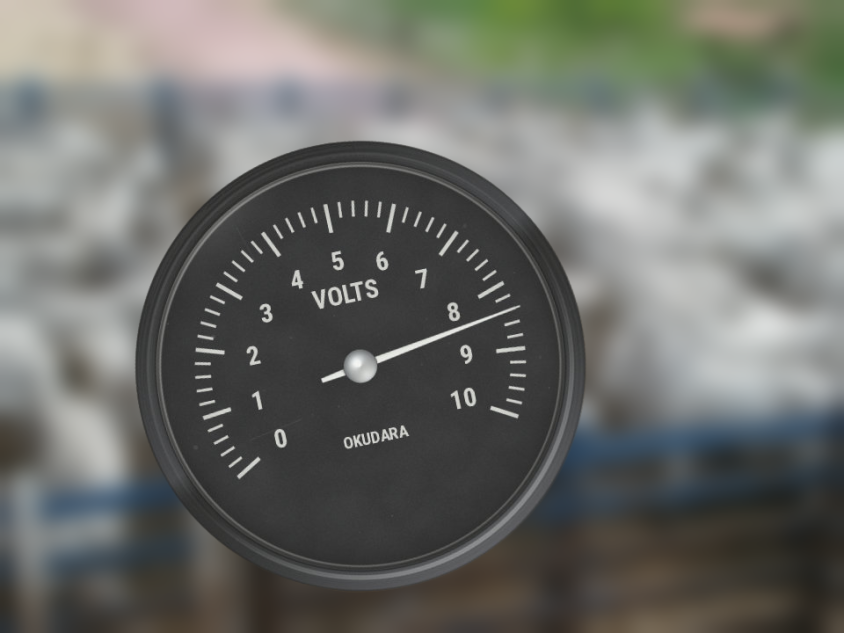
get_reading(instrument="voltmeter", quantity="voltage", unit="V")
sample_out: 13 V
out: 8.4 V
